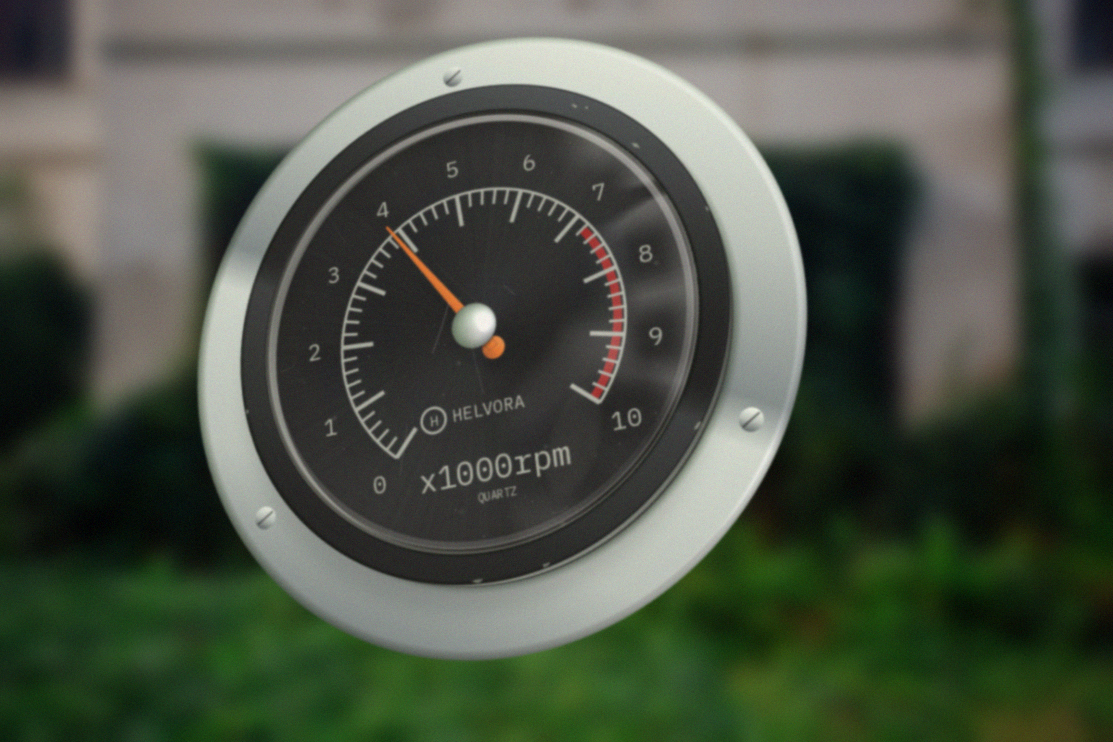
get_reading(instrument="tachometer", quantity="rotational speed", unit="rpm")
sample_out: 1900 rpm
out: 3900 rpm
